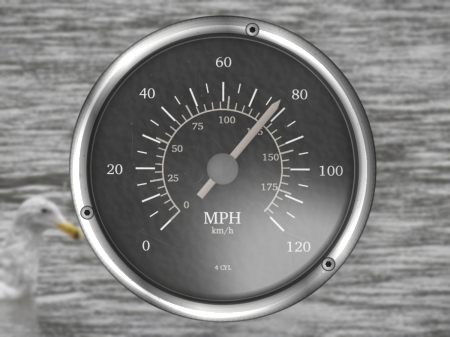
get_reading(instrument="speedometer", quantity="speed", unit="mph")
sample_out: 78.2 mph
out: 77.5 mph
